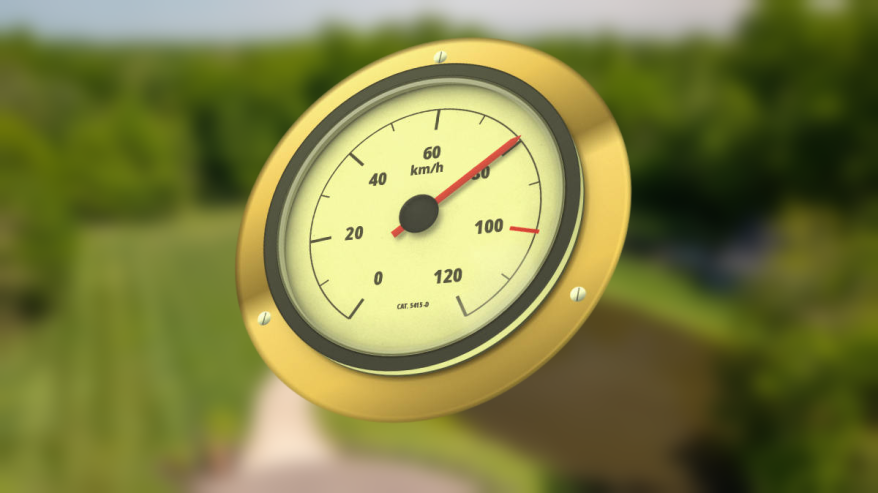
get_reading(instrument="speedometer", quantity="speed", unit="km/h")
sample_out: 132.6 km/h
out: 80 km/h
